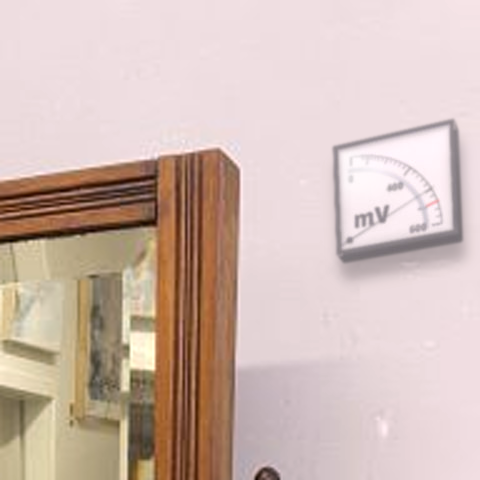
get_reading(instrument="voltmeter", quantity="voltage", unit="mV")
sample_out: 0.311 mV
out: 500 mV
